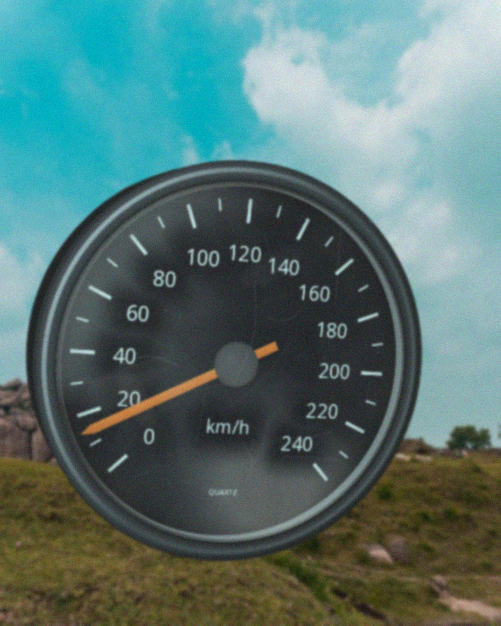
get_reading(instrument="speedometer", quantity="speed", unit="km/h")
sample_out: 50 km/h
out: 15 km/h
